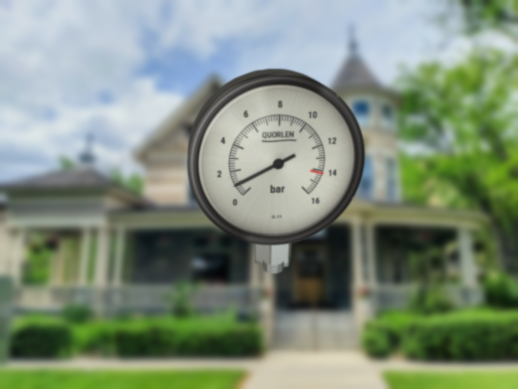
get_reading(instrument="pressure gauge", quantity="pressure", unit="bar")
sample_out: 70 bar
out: 1 bar
